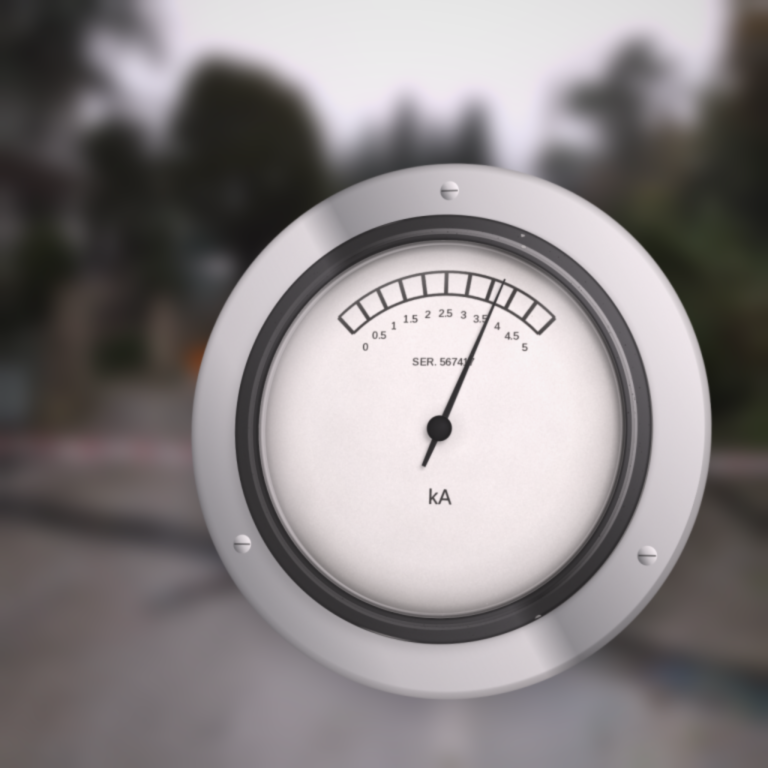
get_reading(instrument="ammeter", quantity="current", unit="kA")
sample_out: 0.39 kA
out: 3.75 kA
